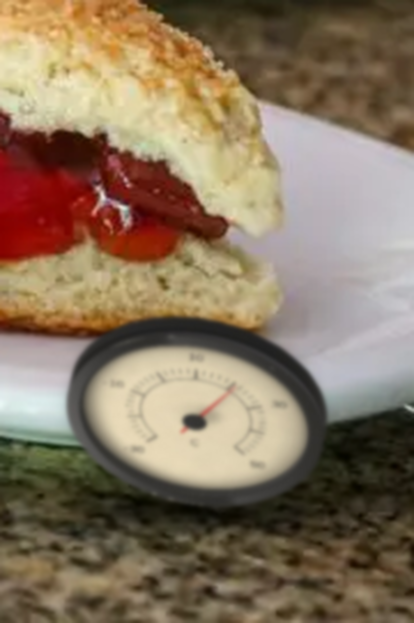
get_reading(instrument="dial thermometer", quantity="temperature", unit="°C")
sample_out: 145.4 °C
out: 20 °C
